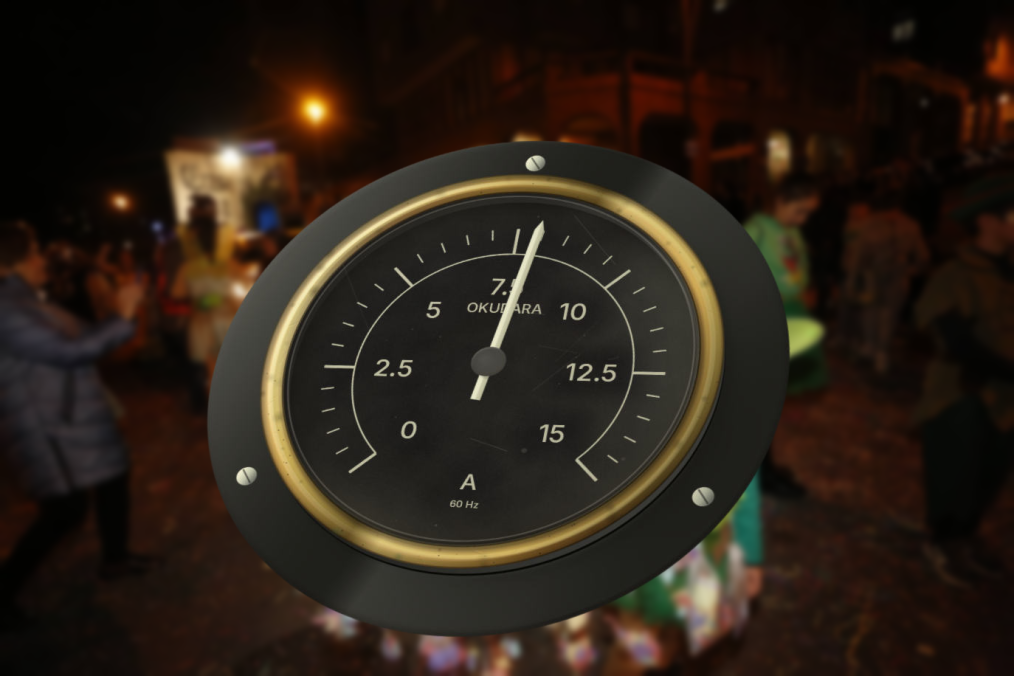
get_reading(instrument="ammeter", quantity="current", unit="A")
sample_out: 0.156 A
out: 8 A
